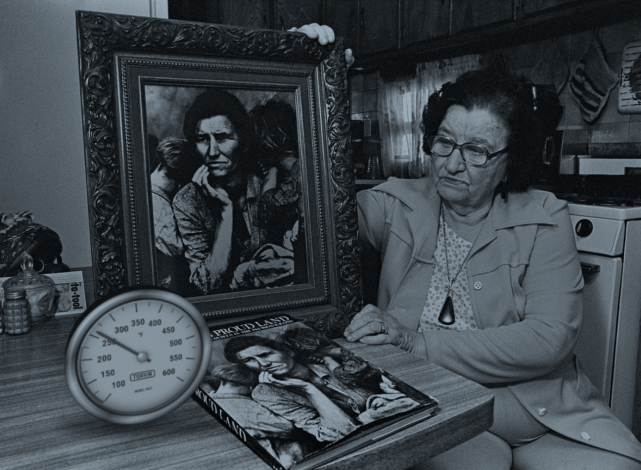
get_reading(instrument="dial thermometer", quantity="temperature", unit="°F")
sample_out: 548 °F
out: 262.5 °F
